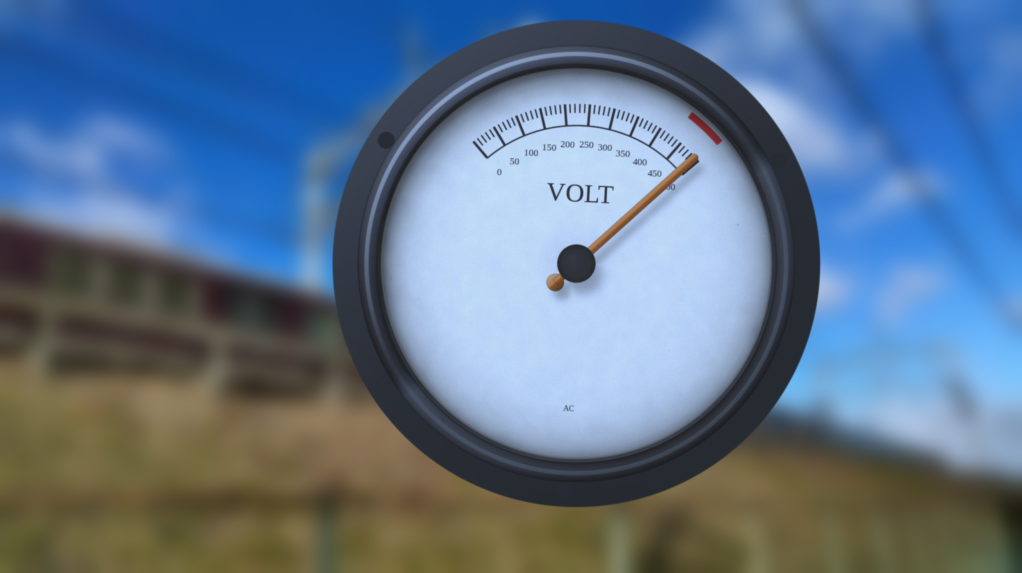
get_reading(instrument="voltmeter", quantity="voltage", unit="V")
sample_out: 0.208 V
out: 490 V
